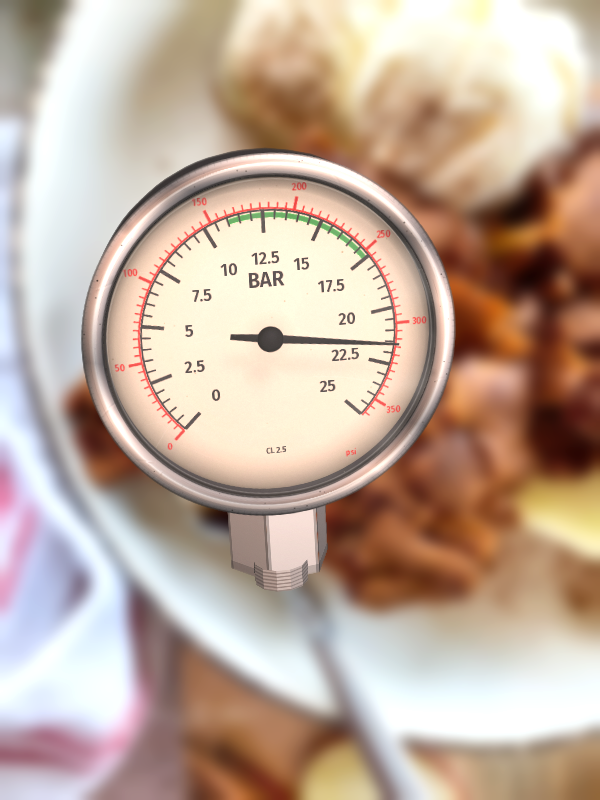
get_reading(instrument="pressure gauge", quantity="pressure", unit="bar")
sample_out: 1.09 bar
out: 21.5 bar
